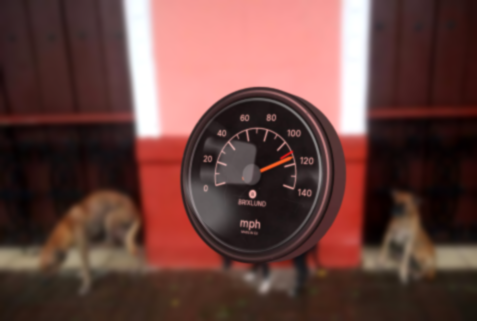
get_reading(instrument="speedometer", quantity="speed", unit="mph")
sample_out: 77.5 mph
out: 115 mph
